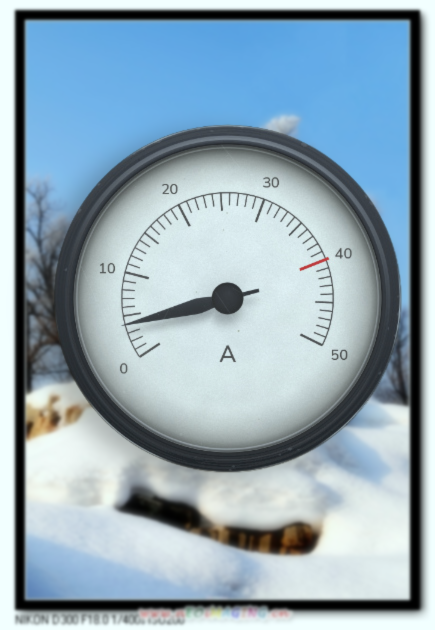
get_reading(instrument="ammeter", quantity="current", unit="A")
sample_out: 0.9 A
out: 4 A
